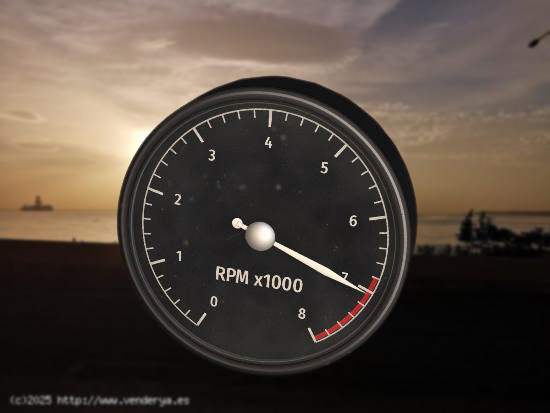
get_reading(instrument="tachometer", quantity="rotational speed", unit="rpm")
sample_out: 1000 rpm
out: 7000 rpm
